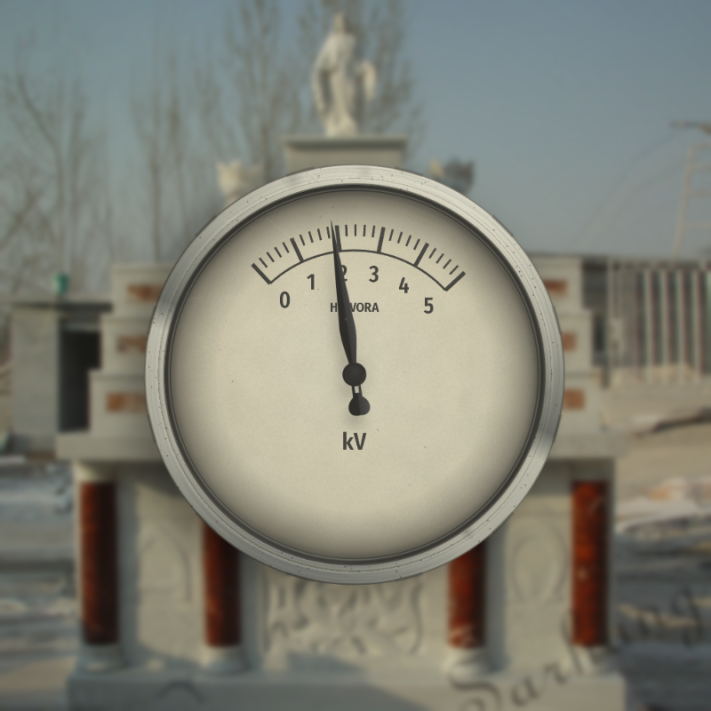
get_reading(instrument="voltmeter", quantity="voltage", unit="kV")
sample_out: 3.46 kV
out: 1.9 kV
